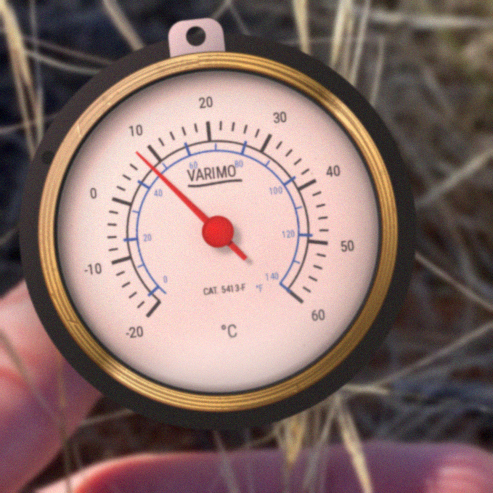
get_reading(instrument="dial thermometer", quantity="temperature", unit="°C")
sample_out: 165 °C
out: 8 °C
